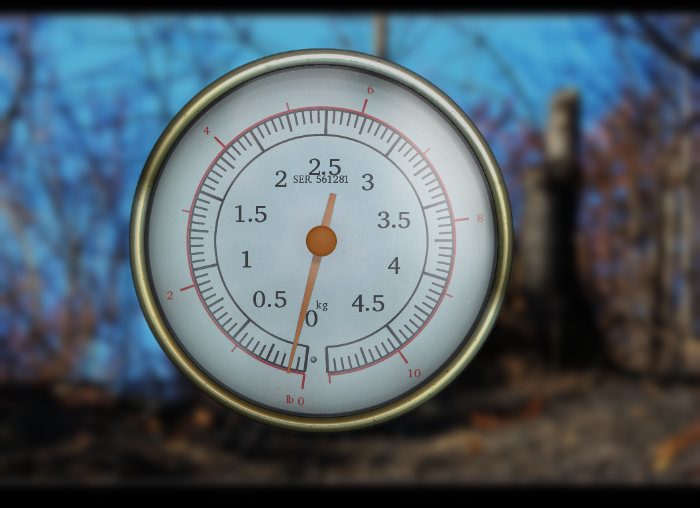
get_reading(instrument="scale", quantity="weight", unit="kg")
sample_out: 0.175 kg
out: 0.1 kg
